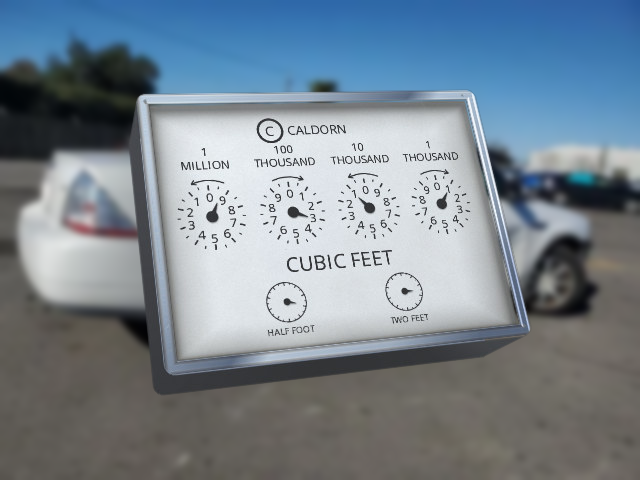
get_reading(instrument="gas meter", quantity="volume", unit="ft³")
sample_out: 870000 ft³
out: 931100 ft³
